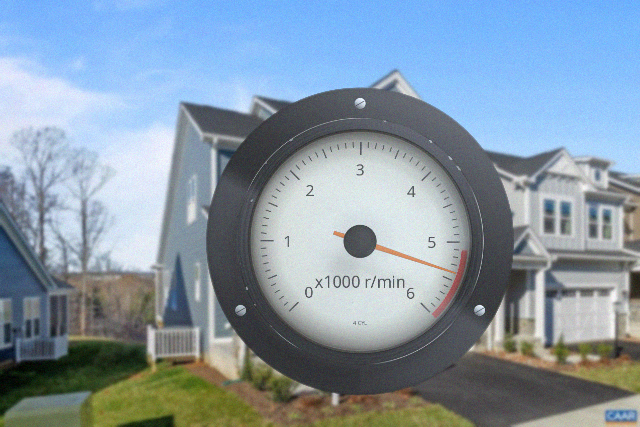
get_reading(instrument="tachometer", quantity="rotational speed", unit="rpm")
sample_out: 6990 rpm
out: 5400 rpm
